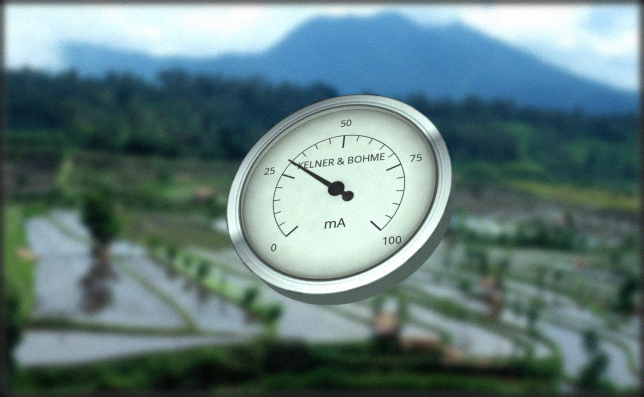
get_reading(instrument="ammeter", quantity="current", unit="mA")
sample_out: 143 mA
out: 30 mA
